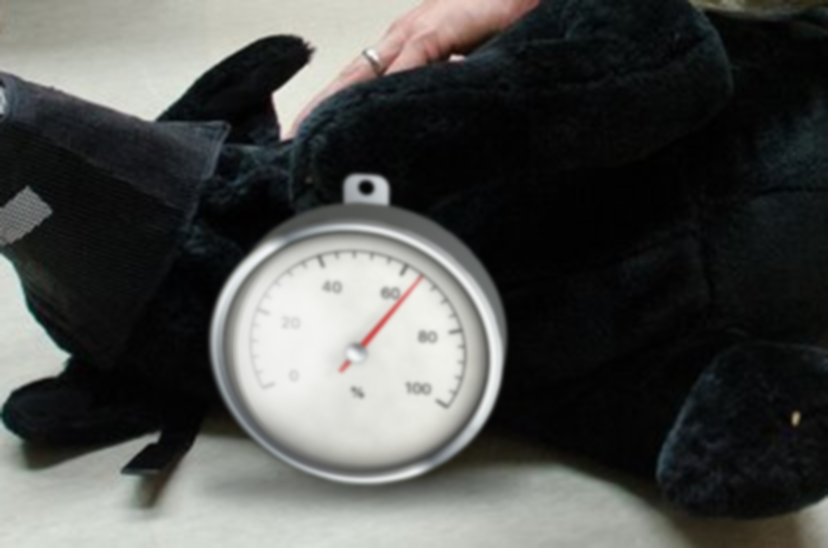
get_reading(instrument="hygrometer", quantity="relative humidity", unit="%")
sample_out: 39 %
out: 64 %
